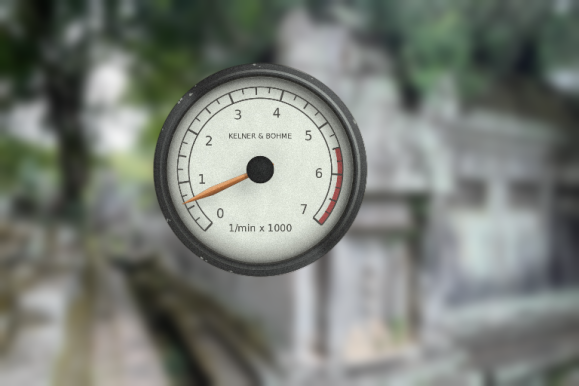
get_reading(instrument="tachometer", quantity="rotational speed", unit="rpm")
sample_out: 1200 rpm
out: 625 rpm
